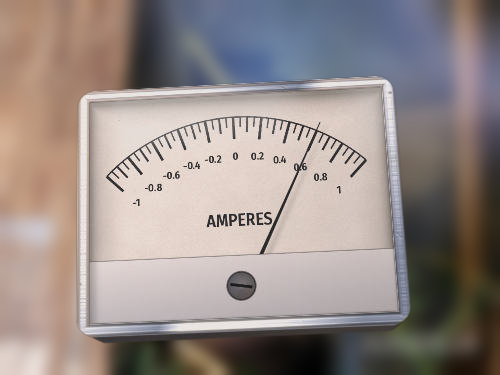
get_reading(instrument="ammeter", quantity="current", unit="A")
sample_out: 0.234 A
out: 0.6 A
